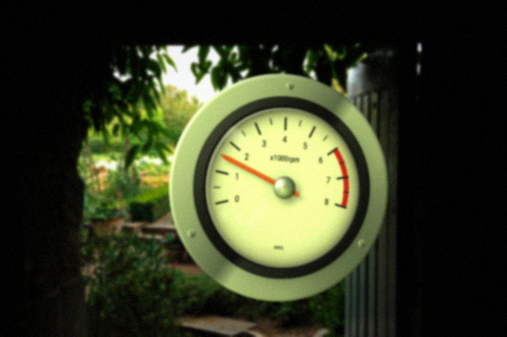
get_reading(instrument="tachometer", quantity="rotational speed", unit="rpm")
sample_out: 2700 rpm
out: 1500 rpm
